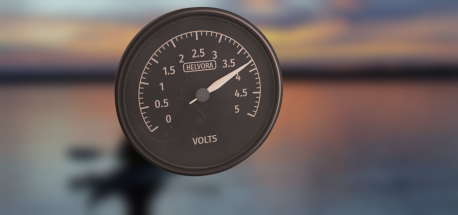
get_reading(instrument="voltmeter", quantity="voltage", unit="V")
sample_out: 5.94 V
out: 3.8 V
